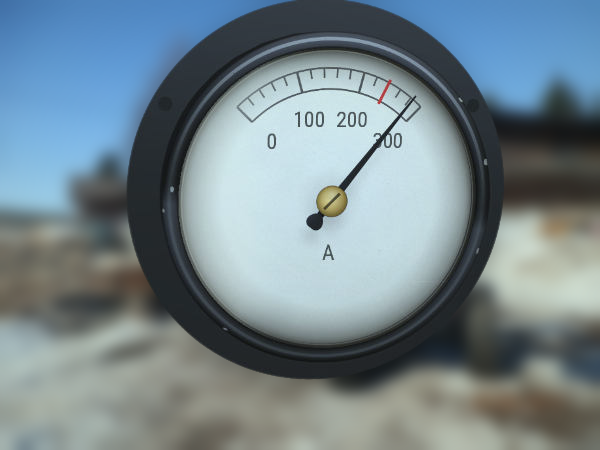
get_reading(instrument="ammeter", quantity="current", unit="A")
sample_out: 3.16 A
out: 280 A
